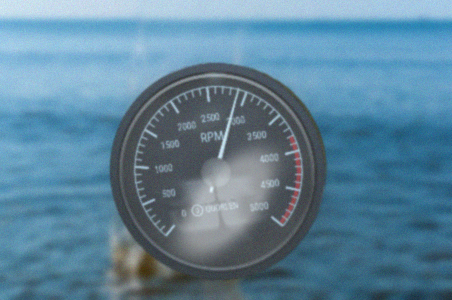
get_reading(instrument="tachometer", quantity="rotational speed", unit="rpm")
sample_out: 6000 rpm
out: 2900 rpm
